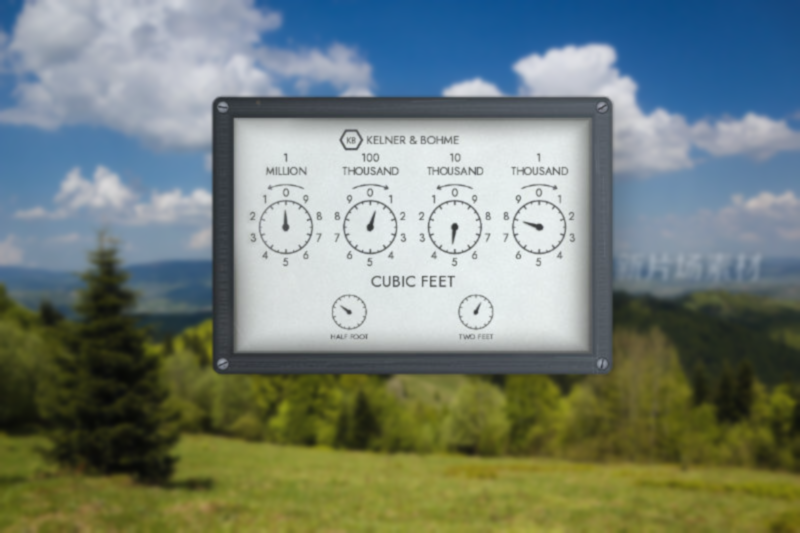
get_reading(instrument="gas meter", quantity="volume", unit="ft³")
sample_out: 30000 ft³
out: 4800 ft³
